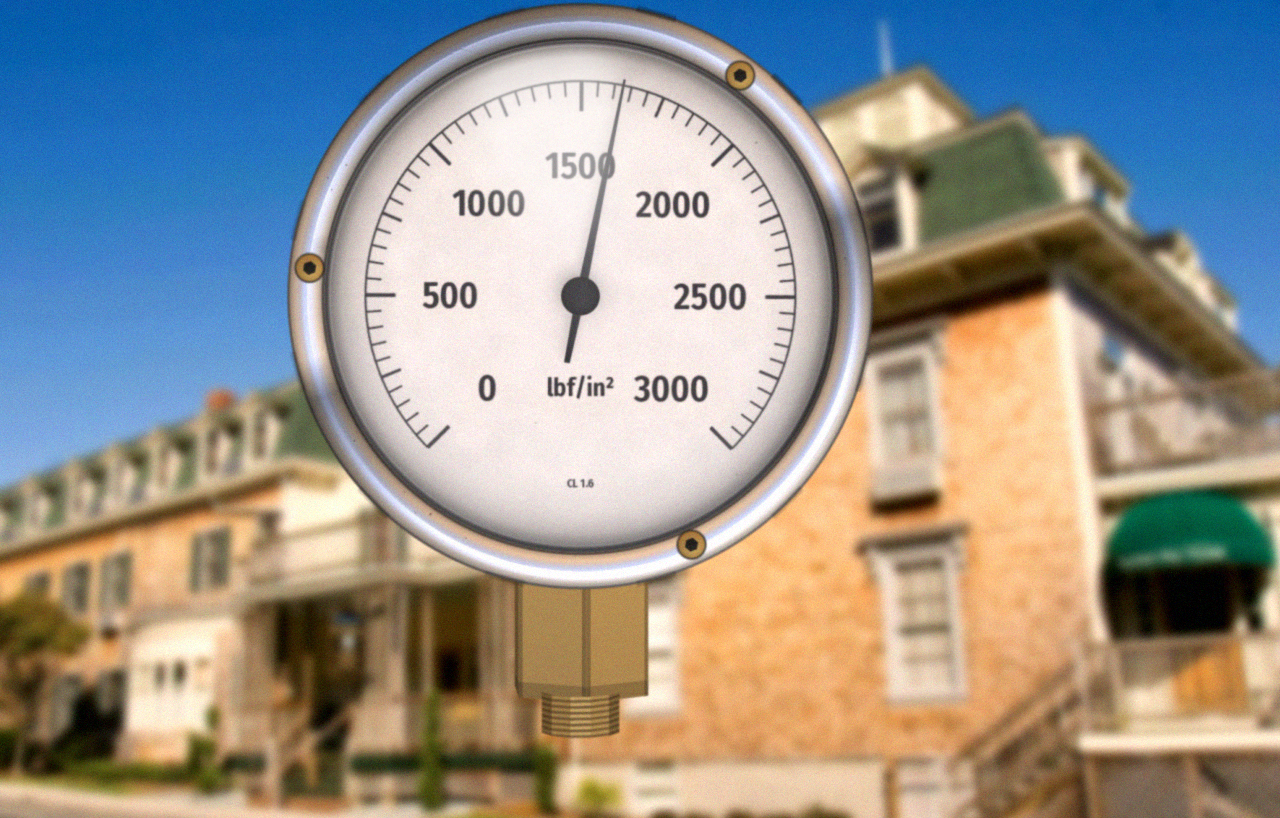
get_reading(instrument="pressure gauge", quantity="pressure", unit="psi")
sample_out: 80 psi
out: 1625 psi
